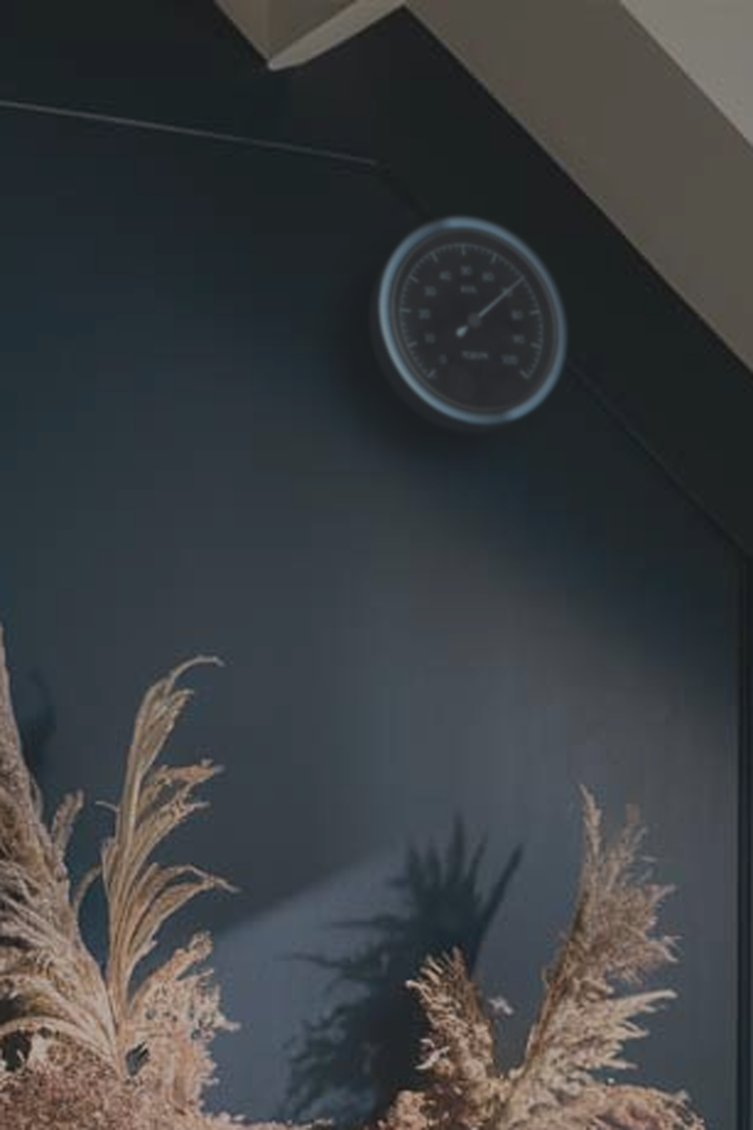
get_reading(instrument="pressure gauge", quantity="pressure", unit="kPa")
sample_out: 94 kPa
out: 70 kPa
